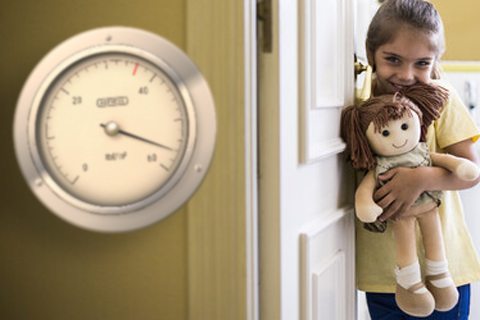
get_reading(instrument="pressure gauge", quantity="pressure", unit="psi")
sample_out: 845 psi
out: 56 psi
